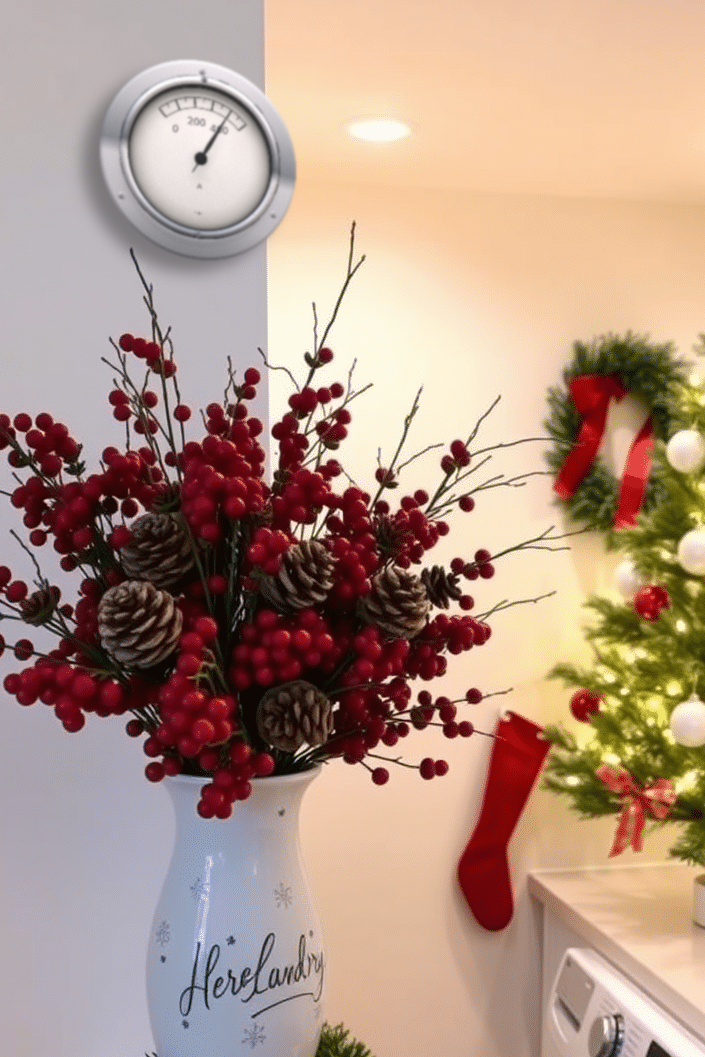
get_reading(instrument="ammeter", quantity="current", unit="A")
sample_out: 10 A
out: 400 A
